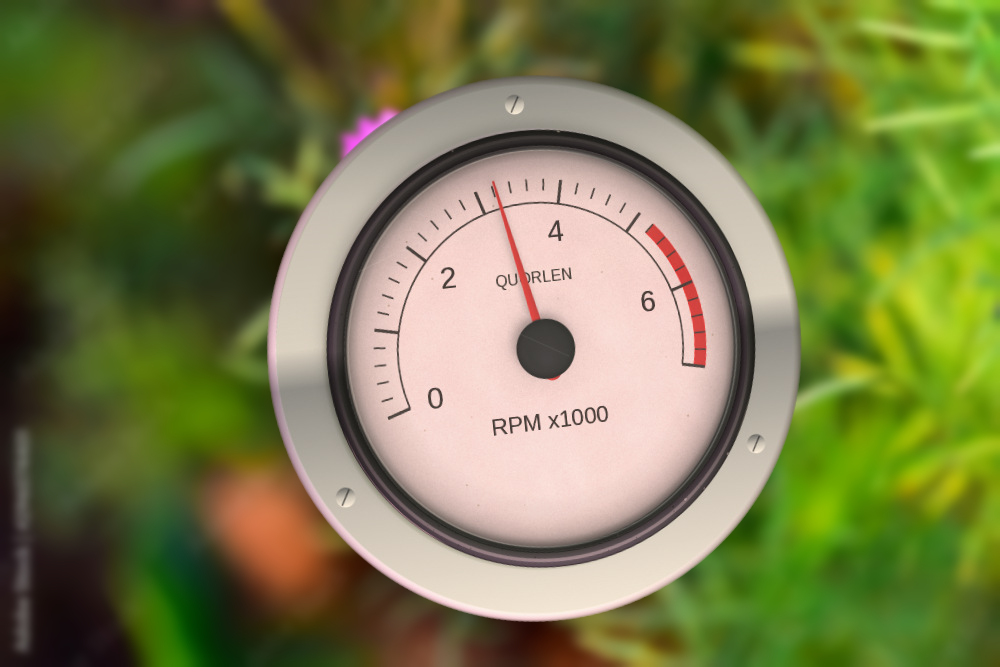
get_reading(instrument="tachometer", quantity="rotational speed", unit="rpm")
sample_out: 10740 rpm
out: 3200 rpm
